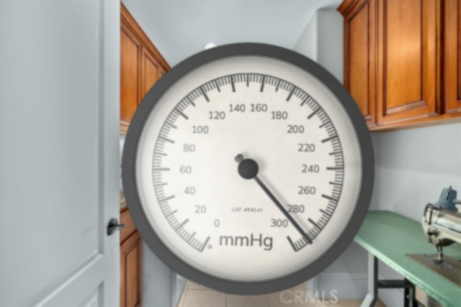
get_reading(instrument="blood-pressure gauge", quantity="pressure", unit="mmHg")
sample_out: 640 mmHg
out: 290 mmHg
